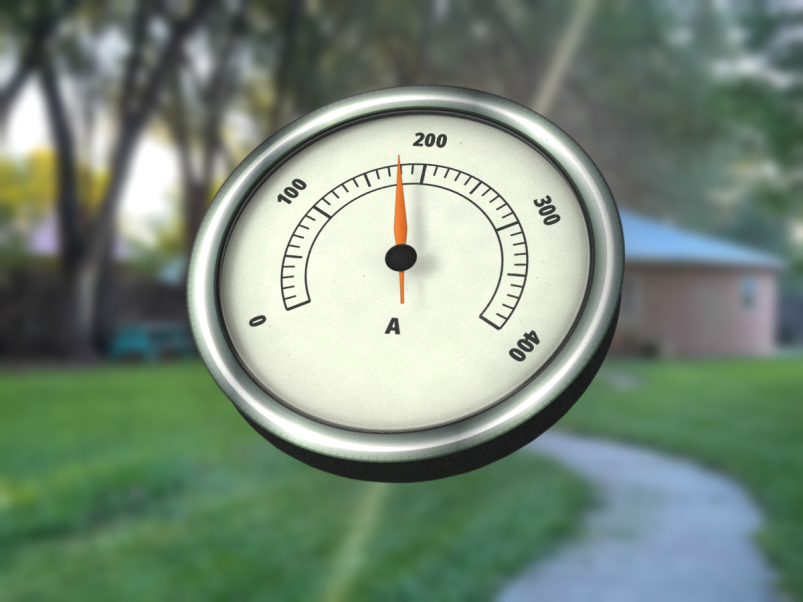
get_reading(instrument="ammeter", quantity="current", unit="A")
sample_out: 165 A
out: 180 A
